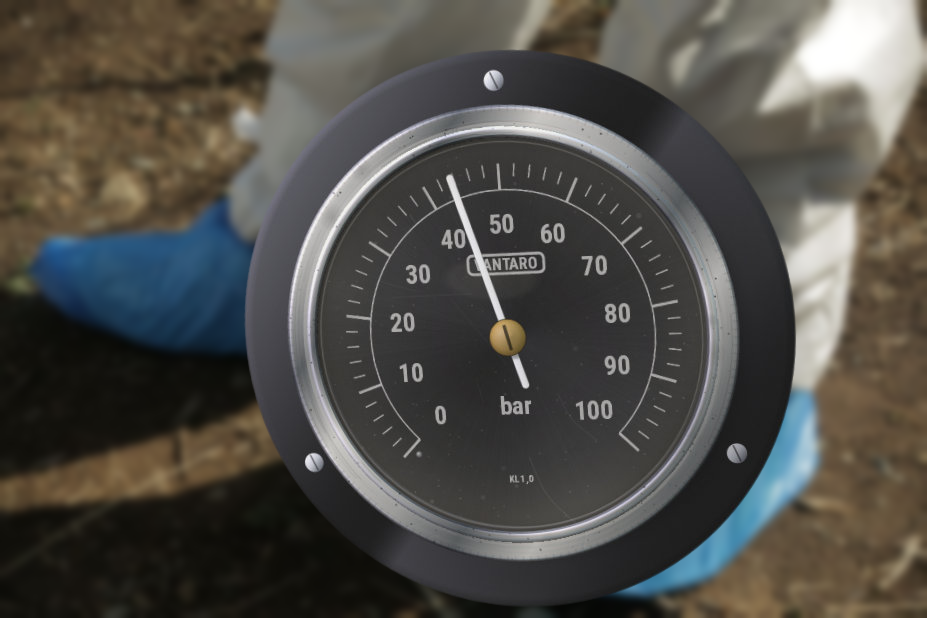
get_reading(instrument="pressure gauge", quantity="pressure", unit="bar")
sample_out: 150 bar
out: 44 bar
